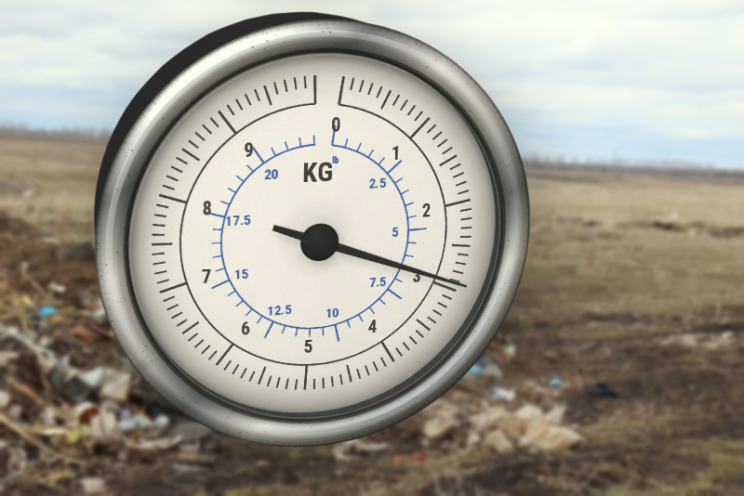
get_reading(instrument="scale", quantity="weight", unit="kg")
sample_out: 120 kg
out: 2.9 kg
